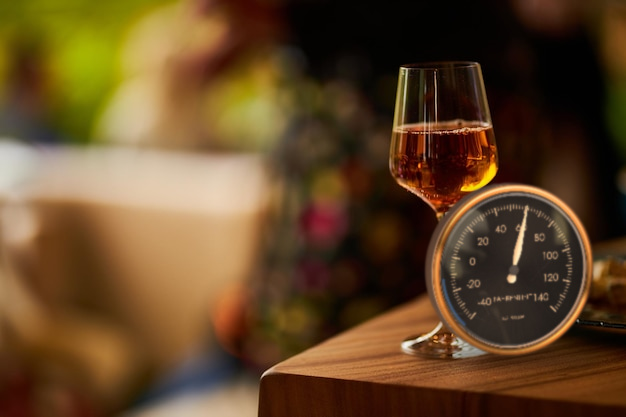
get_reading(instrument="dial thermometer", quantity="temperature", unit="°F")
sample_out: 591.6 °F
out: 60 °F
